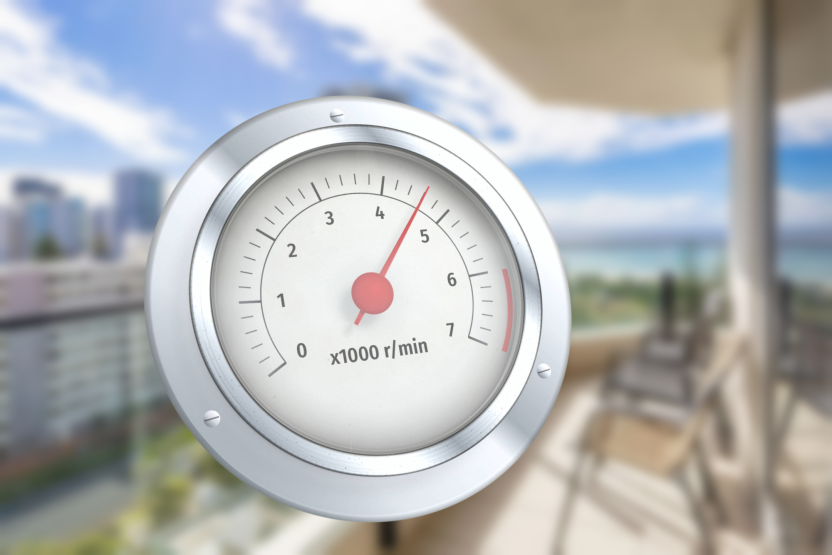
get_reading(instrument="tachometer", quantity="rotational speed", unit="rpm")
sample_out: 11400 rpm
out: 4600 rpm
